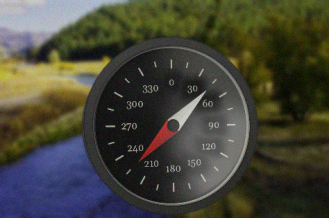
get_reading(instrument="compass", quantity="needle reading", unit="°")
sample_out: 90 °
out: 225 °
